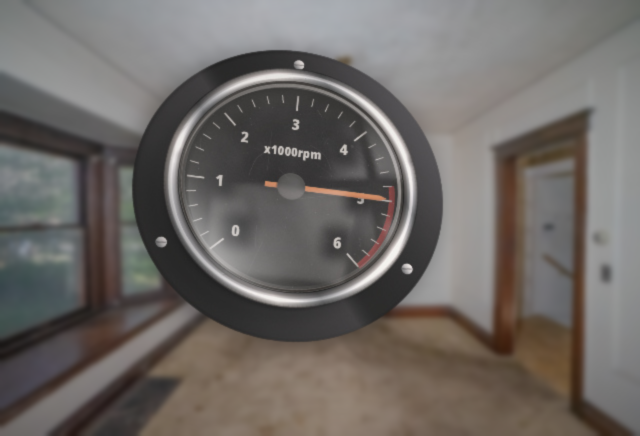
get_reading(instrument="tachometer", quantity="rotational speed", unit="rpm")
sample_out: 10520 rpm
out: 5000 rpm
